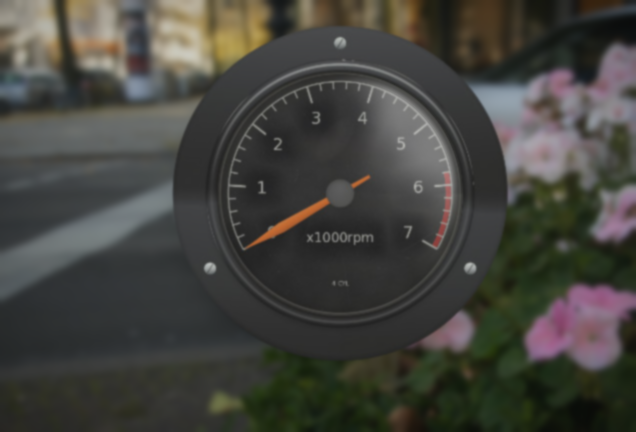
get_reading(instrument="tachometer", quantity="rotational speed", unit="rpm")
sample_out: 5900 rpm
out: 0 rpm
